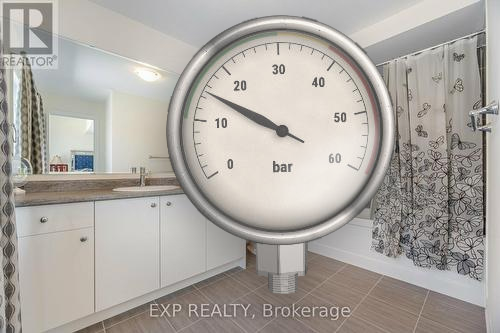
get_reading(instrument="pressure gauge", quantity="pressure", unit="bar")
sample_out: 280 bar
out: 15 bar
